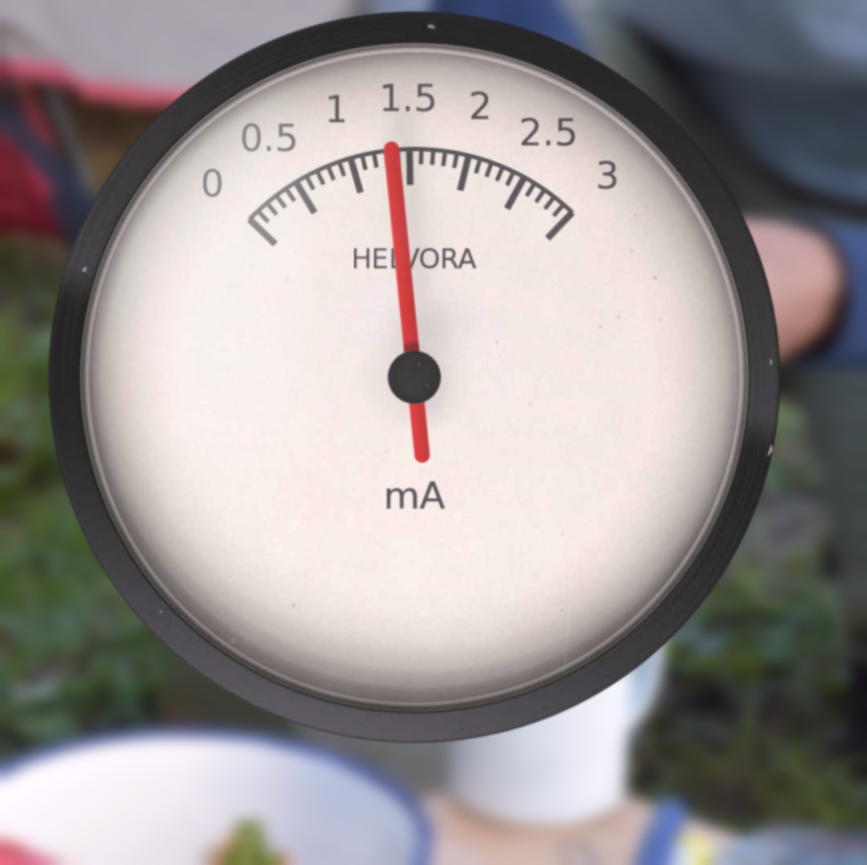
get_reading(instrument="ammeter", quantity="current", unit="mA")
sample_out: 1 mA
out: 1.35 mA
